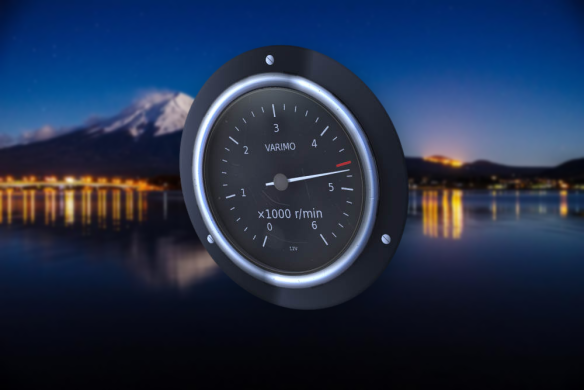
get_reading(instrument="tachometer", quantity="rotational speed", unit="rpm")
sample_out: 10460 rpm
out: 4700 rpm
